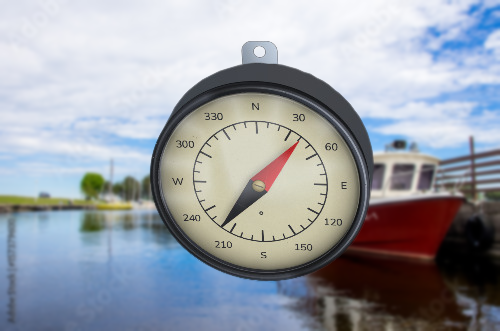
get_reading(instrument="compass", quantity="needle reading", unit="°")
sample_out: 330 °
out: 40 °
